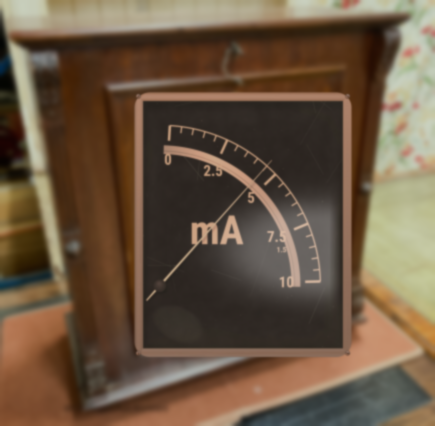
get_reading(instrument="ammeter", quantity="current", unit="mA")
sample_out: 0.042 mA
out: 4.5 mA
